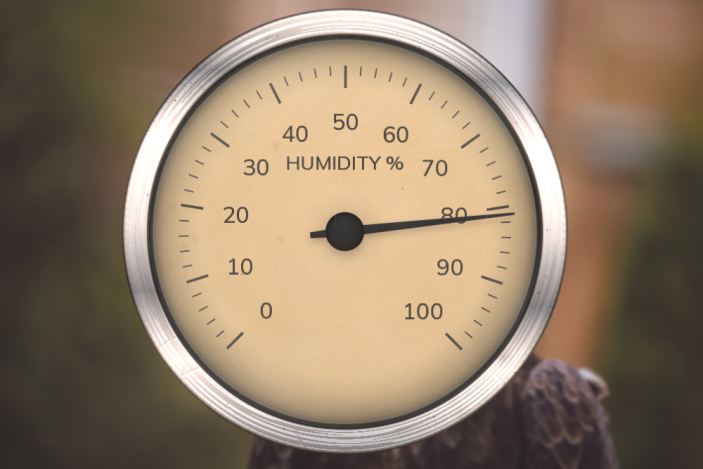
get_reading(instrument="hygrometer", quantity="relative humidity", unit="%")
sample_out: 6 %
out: 81 %
